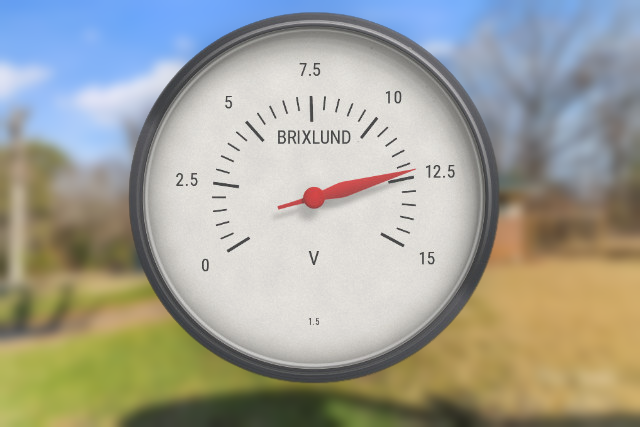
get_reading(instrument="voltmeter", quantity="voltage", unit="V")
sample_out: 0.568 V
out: 12.25 V
